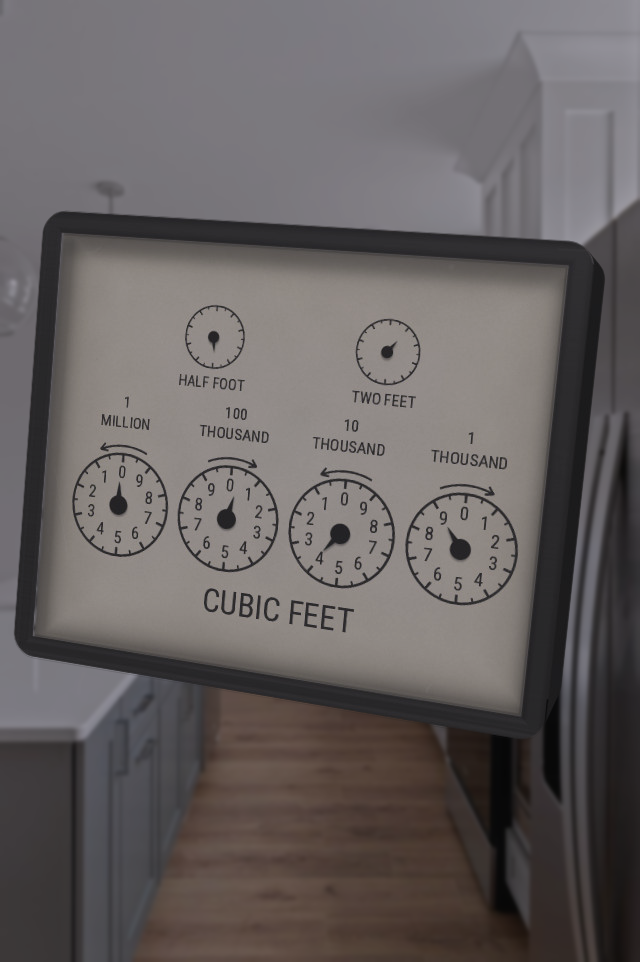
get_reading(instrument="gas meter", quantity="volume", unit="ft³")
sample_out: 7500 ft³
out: 3900 ft³
